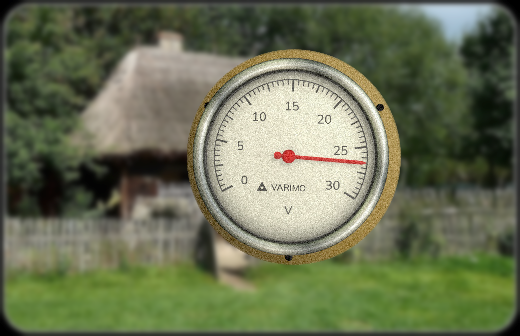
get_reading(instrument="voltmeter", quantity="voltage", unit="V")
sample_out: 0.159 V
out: 26.5 V
